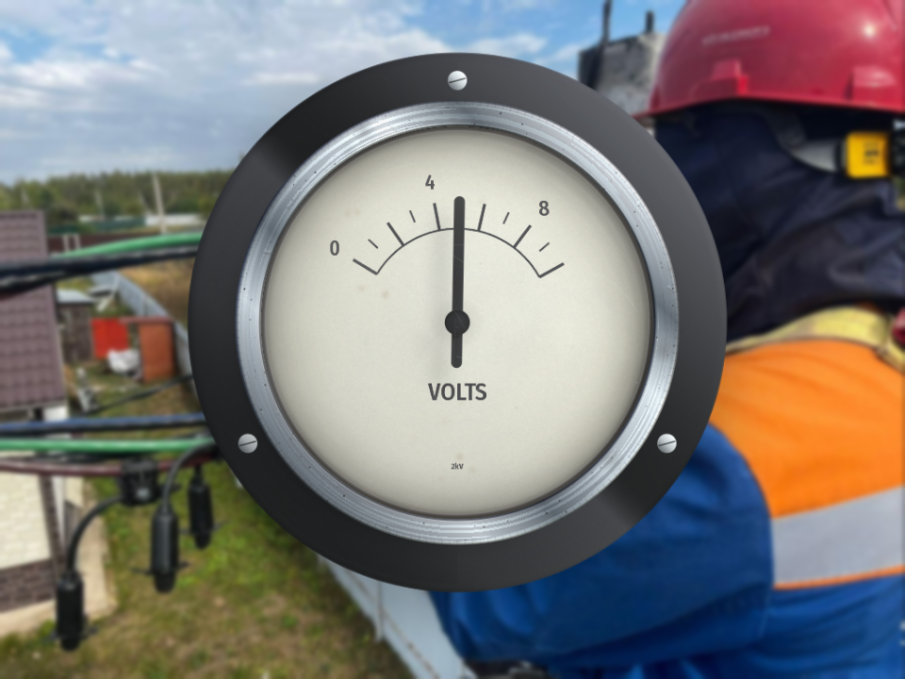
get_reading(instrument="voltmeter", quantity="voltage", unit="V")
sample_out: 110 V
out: 5 V
